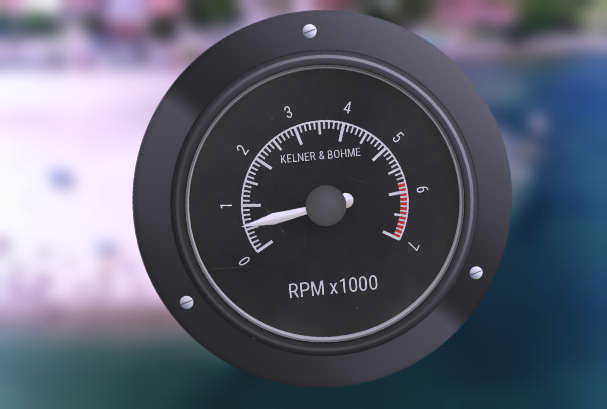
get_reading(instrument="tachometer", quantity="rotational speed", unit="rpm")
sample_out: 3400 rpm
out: 600 rpm
